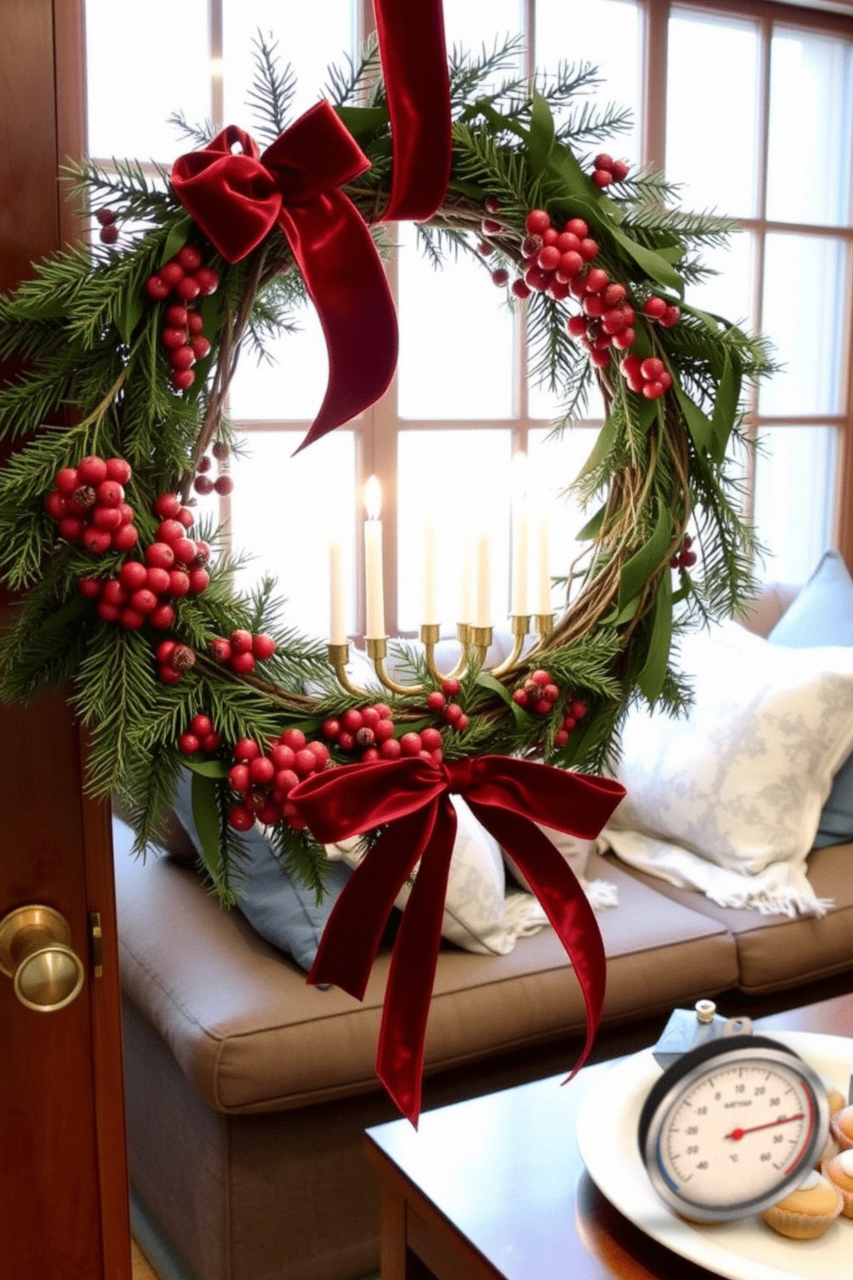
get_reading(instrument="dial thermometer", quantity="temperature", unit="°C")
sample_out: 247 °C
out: 40 °C
